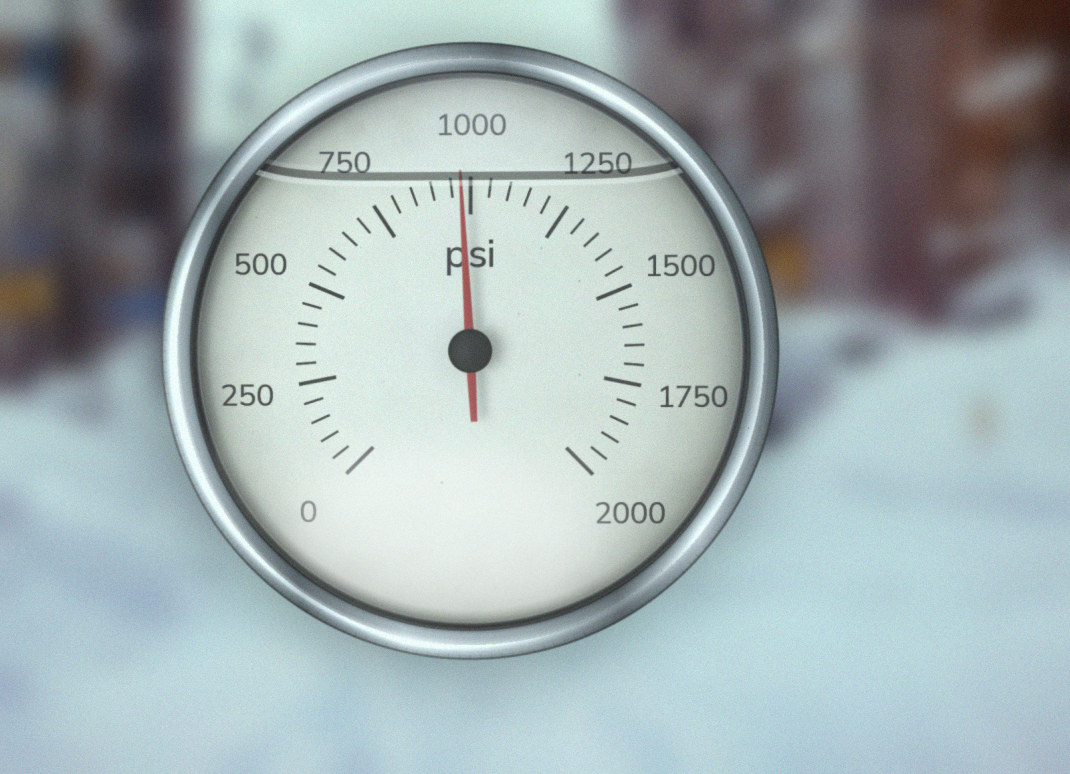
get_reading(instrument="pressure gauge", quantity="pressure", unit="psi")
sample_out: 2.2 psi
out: 975 psi
